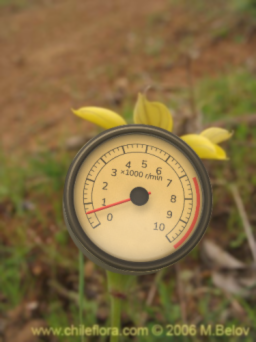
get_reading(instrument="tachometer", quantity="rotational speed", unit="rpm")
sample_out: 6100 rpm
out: 600 rpm
